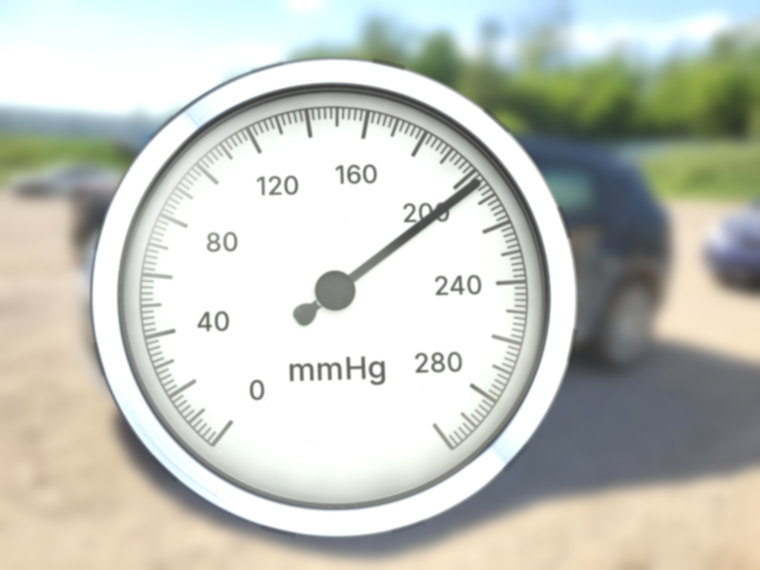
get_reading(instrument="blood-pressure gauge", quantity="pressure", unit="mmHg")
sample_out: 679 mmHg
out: 204 mmHg
